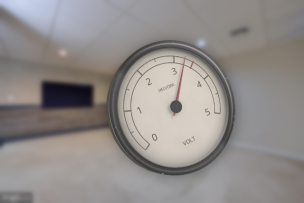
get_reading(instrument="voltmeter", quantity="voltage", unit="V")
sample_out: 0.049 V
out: 3.25 V
